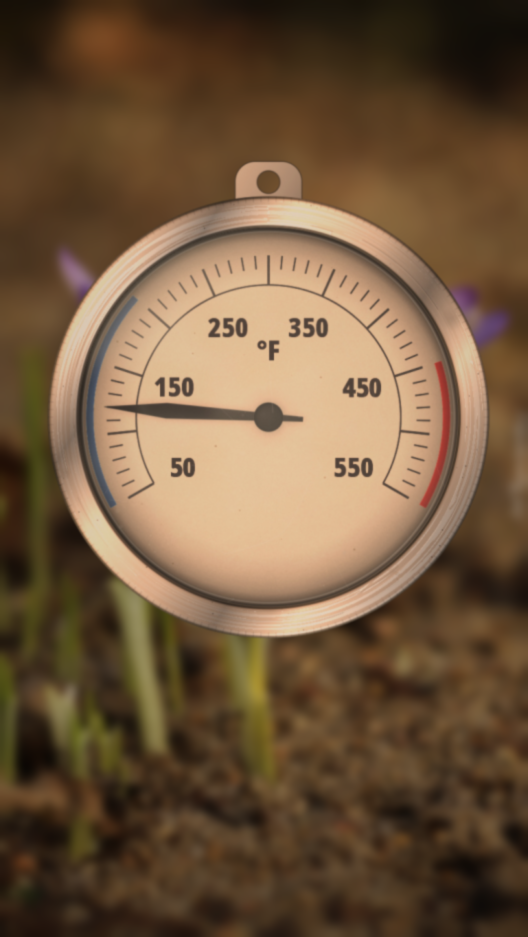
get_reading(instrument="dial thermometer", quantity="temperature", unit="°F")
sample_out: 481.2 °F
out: 120 °F
